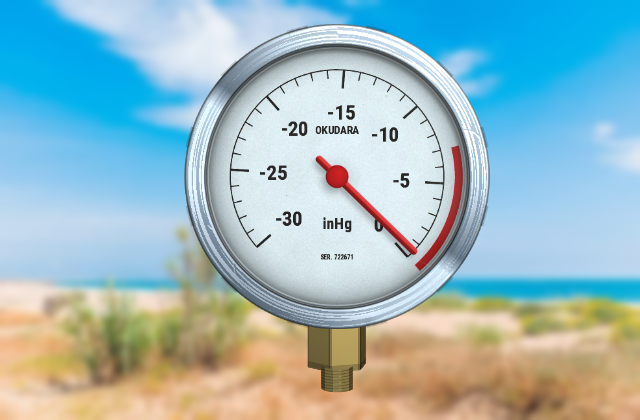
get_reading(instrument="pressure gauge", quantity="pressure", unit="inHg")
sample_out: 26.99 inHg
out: -0.5 inHg
